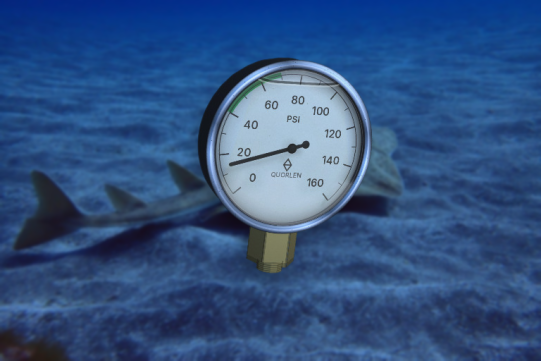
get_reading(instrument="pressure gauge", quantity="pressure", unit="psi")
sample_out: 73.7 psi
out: 15 psi
